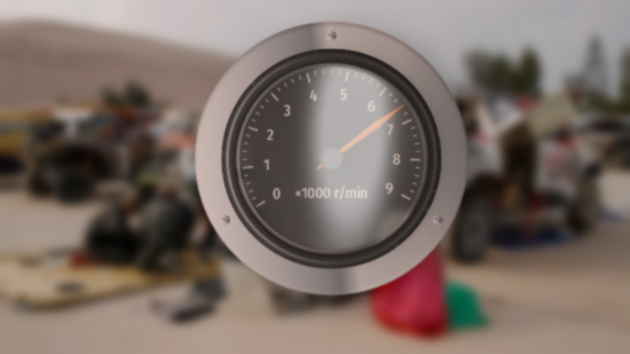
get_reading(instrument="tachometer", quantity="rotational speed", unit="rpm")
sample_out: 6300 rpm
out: 6600 rpm
